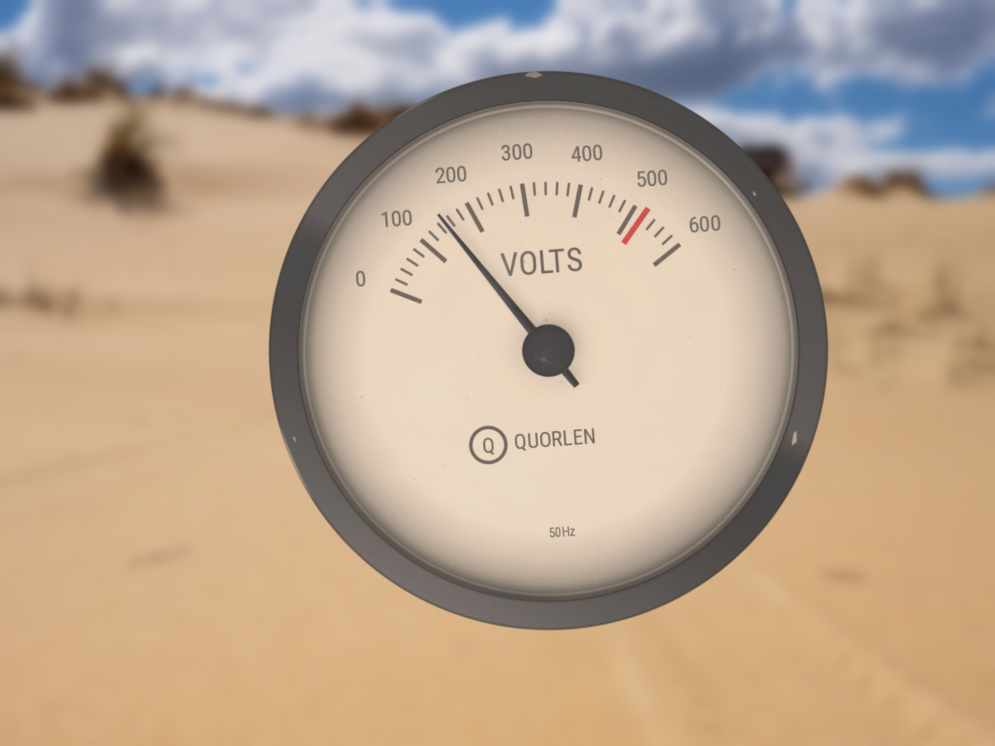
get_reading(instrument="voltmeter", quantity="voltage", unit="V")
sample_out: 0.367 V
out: 150 V
